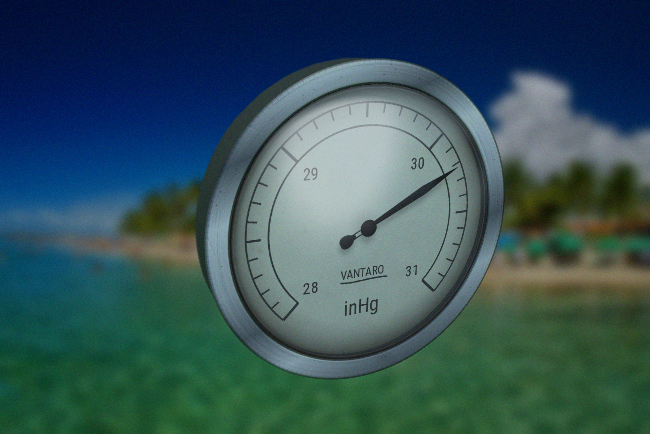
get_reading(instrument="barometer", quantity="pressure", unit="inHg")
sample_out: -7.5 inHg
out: 30.2 inHg
